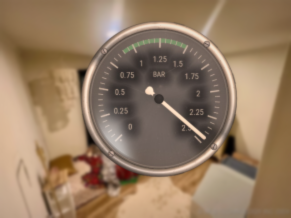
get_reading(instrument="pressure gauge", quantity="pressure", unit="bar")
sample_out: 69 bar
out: 2.45 bar
